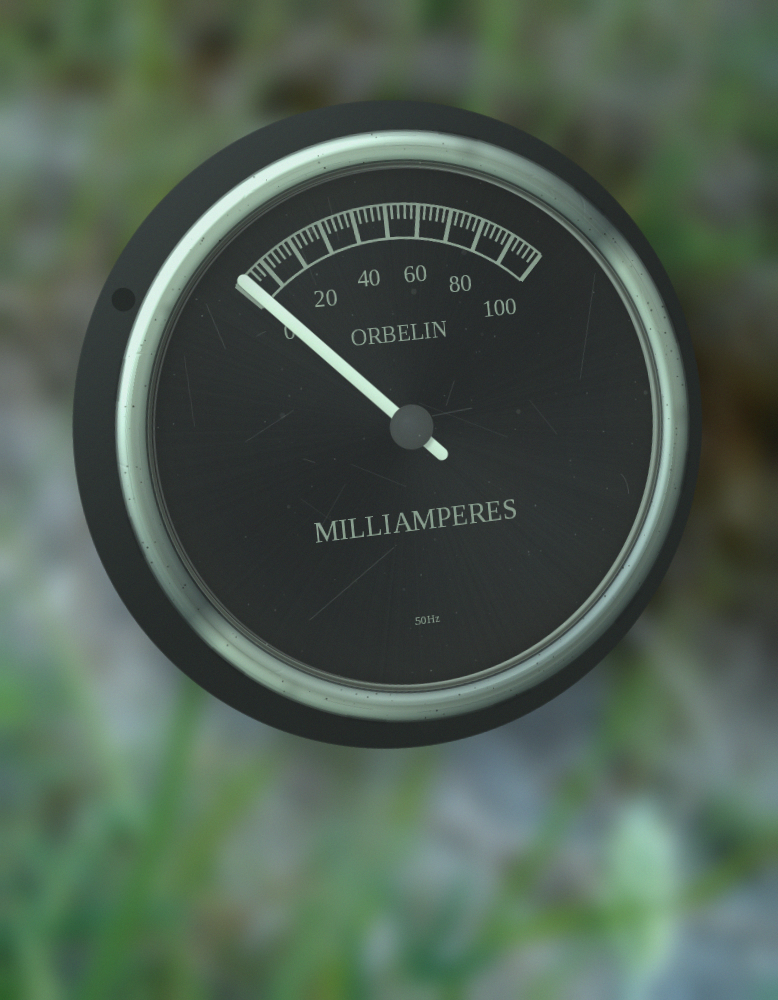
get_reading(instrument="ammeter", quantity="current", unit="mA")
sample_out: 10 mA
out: 2 mA
